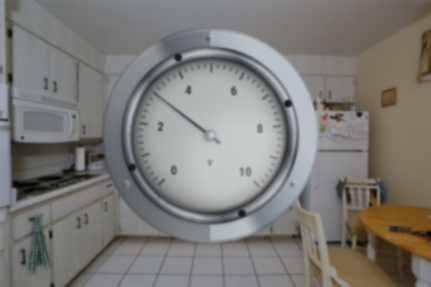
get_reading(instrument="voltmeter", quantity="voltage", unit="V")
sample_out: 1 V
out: 3 V
